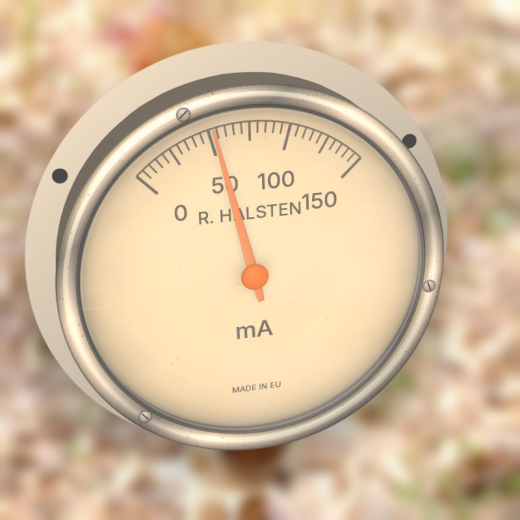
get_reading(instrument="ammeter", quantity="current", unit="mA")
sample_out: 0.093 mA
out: 52.5 mA
